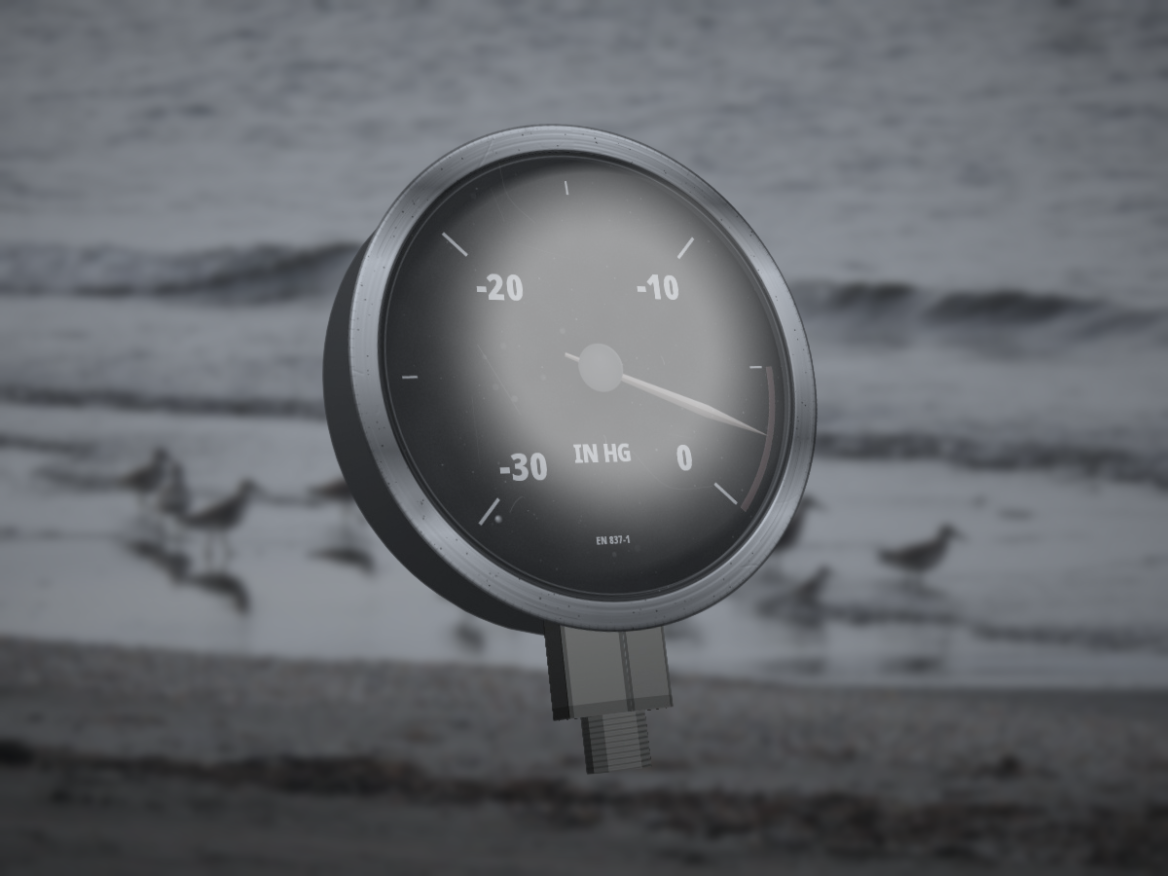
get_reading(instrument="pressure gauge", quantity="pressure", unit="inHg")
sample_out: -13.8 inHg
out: -2.5 inHg
